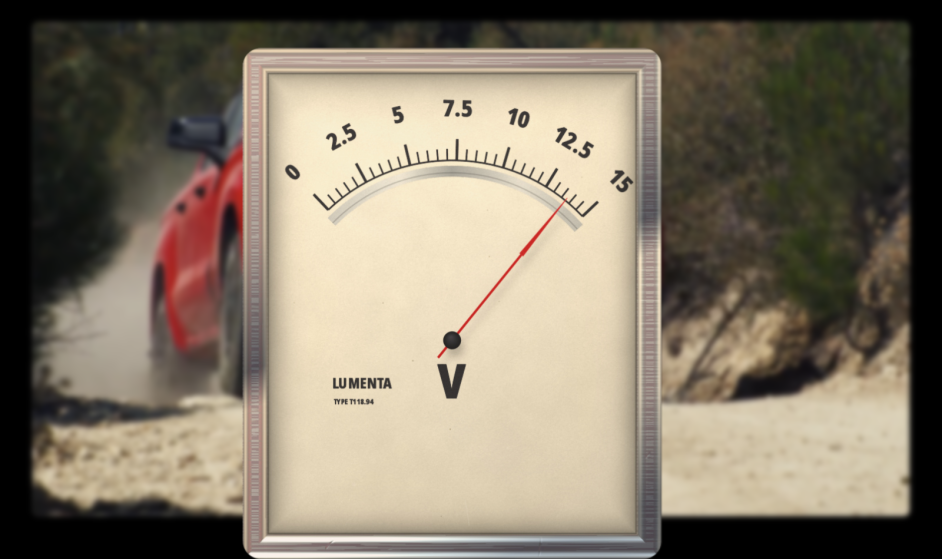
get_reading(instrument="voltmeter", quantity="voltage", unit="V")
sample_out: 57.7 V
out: 13.75 V
